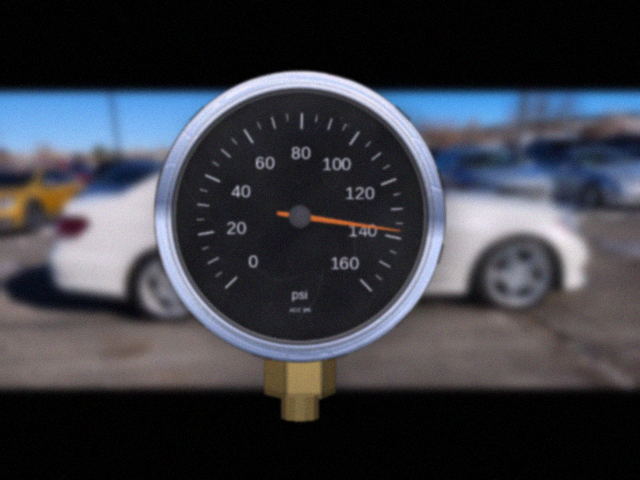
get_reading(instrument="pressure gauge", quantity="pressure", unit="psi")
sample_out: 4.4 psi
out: 137.5 psi
